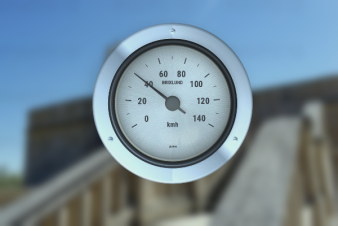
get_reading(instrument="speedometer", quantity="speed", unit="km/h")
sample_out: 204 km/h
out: 40 km/h
